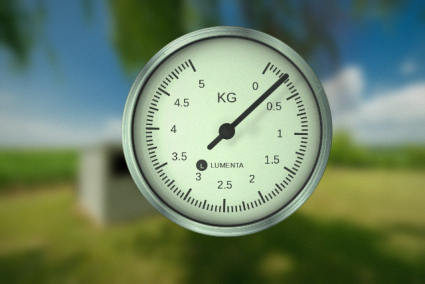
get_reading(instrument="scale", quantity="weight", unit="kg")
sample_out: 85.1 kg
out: 0.25 kg
